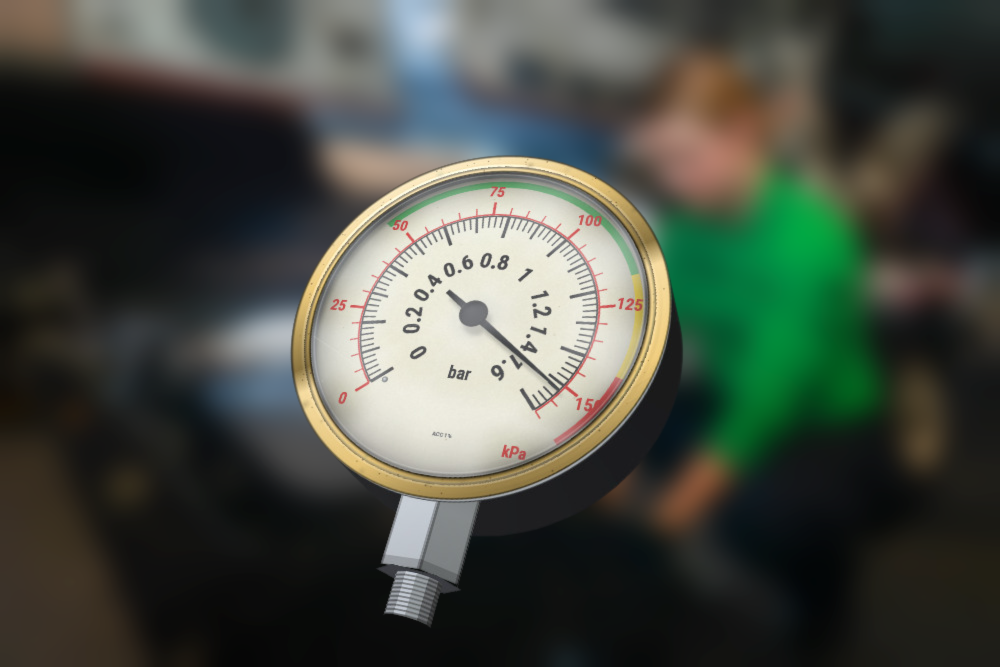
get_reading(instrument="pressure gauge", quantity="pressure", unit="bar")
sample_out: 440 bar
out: 1.52 bar
